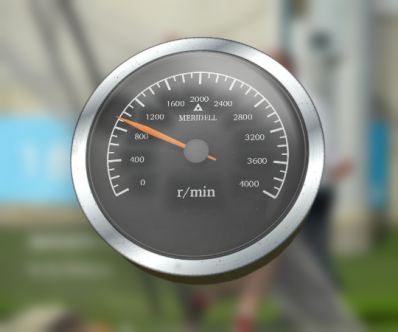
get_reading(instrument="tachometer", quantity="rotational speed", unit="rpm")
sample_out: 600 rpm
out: 900 rpm
